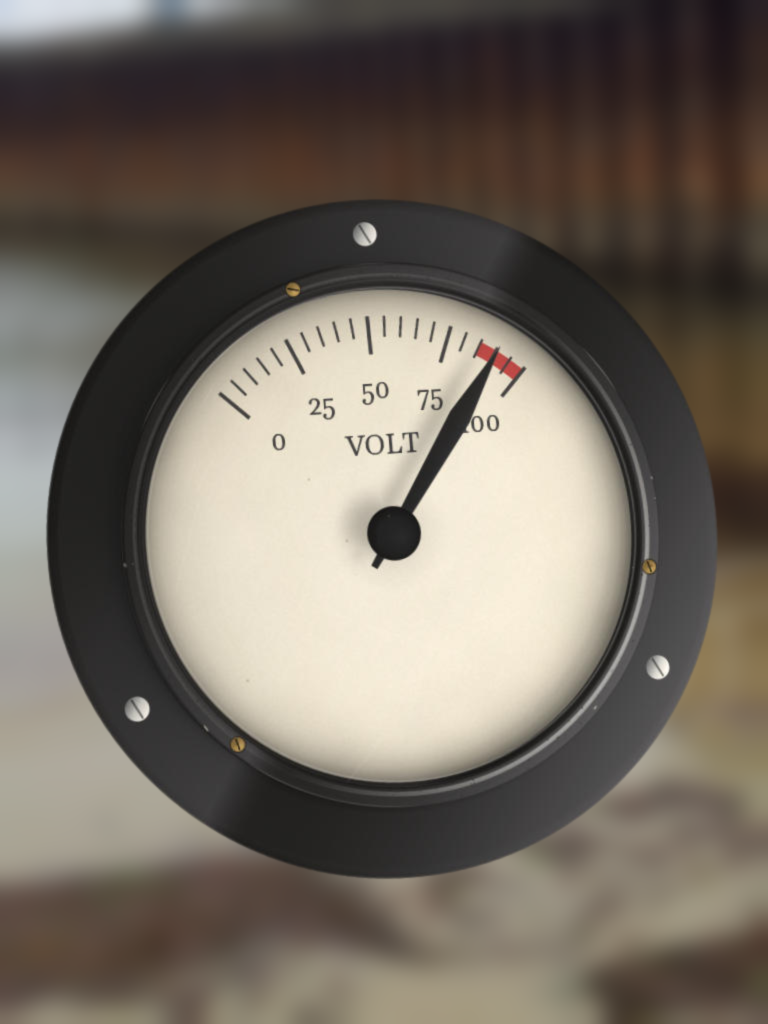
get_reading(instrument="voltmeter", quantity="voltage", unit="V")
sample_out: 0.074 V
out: 90 V
